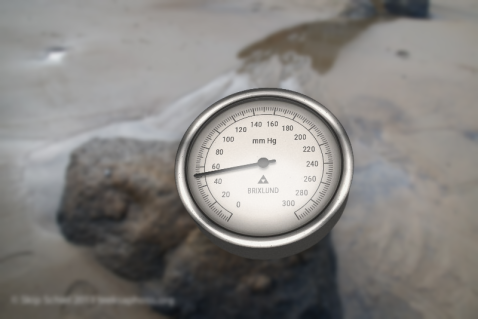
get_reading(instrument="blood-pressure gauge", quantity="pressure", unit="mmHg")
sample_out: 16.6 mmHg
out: 50 mmHg
